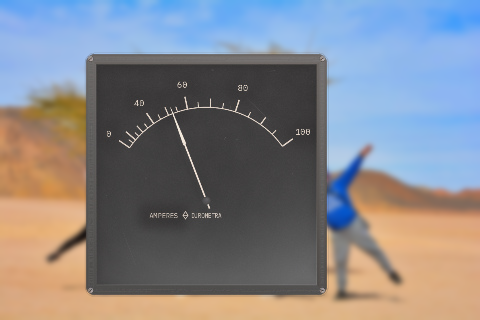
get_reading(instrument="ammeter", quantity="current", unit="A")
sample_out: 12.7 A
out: 52.5 A
